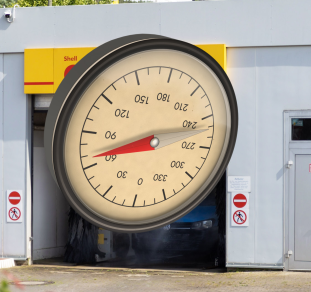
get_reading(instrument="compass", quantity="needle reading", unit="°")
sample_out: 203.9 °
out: 70 °
